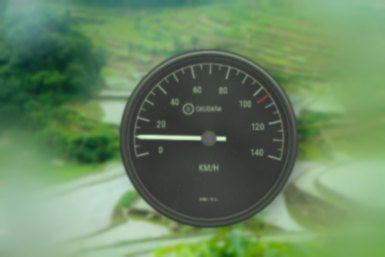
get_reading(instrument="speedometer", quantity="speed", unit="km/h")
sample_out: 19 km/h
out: 10 km/h
